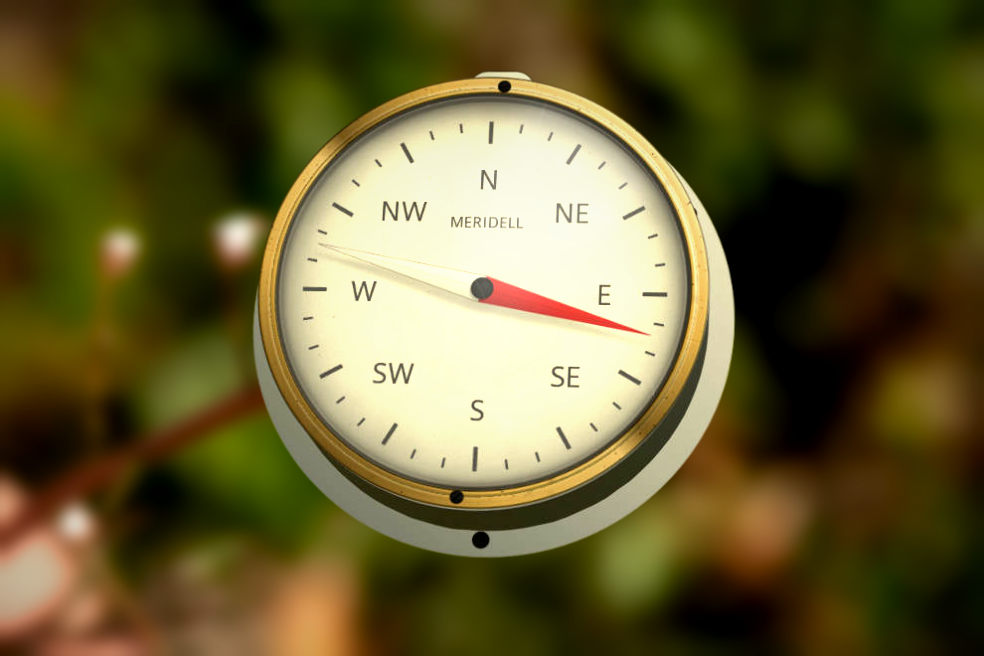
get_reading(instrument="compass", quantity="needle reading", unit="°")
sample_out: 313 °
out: 105 °
